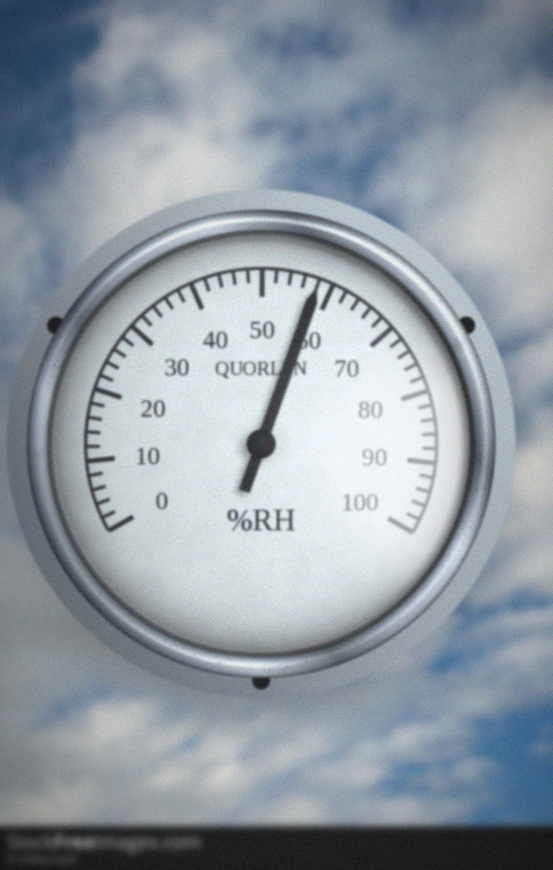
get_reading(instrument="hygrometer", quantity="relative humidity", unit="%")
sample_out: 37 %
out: 58 %
